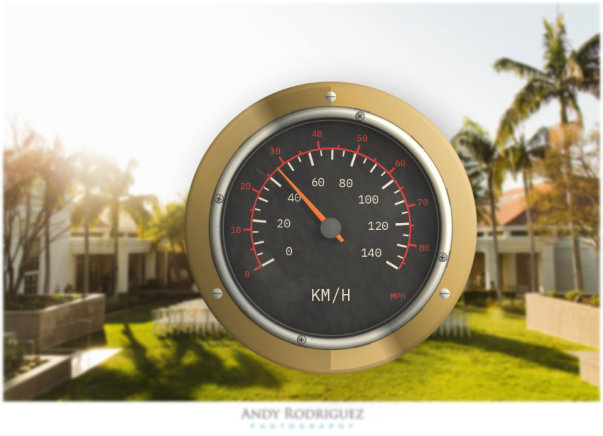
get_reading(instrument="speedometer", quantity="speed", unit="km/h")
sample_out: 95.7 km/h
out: 45 km/h
